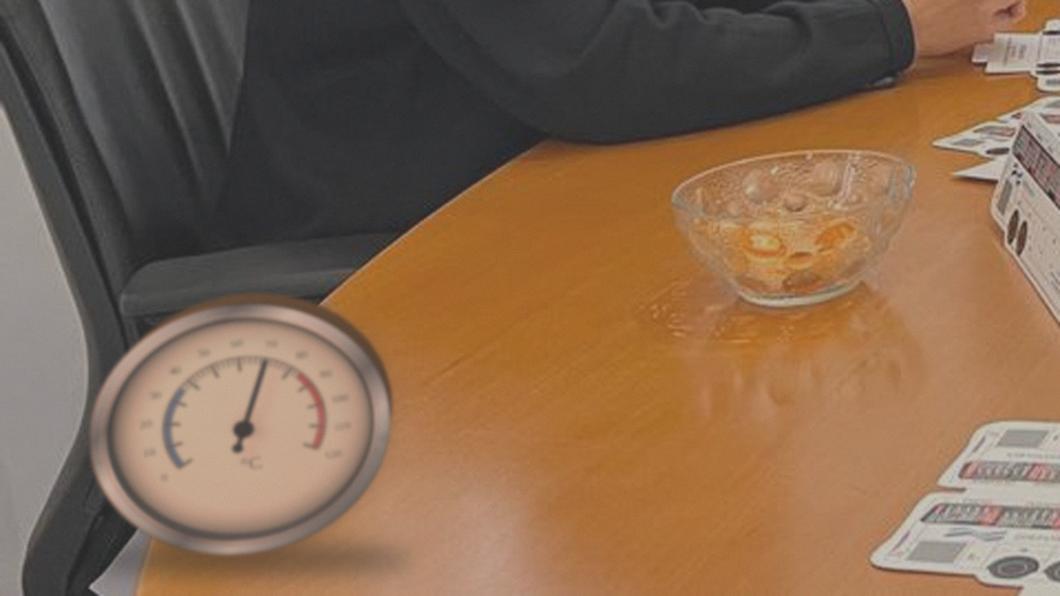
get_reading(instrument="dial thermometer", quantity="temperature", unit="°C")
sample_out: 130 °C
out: 70 °C
